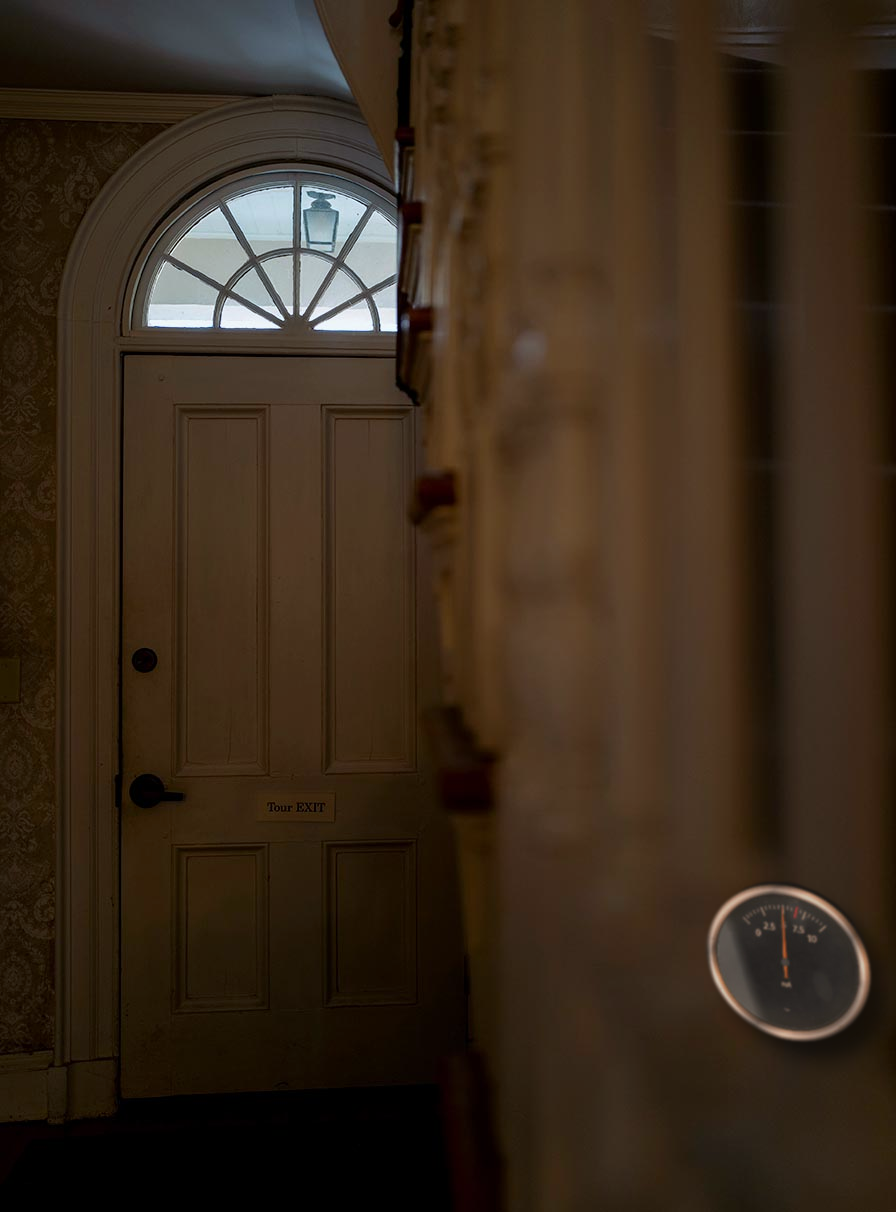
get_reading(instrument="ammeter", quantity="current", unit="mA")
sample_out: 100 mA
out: 5 mA
